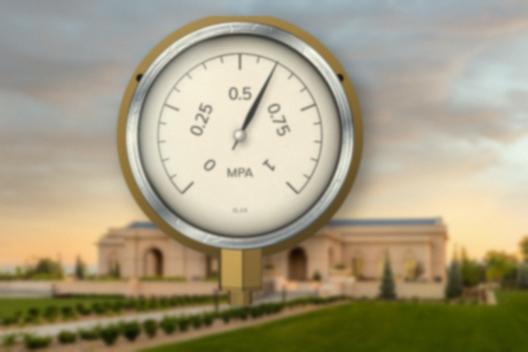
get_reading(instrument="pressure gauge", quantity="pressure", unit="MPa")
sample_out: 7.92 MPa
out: 0.6 MPa
